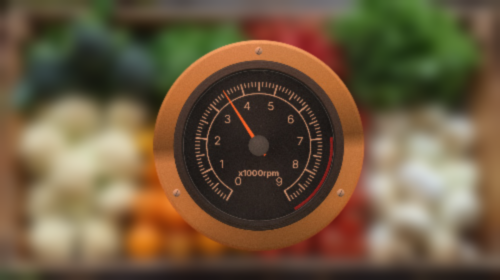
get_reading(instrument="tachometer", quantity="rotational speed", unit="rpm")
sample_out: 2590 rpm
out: 3500 rpm
